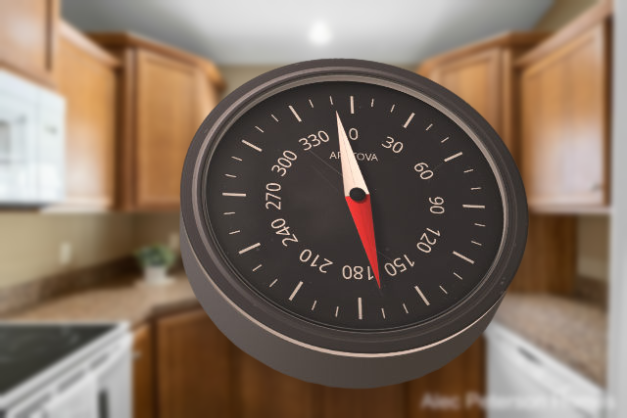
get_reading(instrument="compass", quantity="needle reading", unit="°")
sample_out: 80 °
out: 170 °
